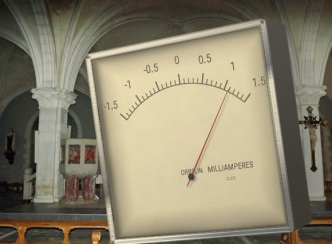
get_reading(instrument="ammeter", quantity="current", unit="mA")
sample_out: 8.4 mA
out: 1.1 mA
